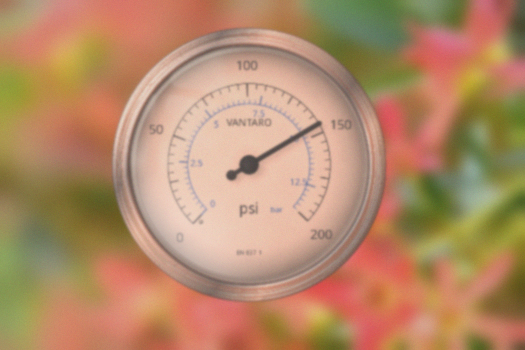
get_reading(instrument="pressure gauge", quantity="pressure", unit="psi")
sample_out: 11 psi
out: 145 psi
